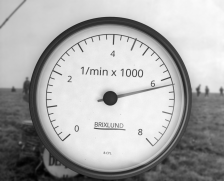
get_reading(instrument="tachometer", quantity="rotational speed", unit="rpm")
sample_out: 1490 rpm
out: 6200 rpm
